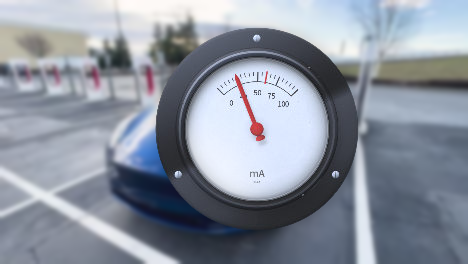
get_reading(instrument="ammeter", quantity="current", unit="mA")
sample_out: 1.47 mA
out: 25 mA
